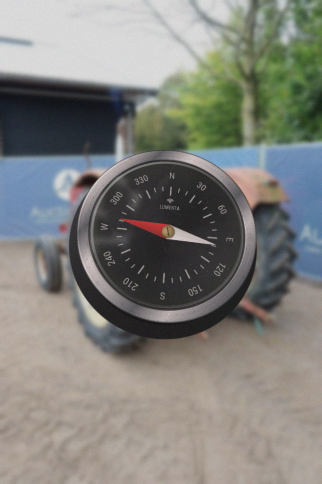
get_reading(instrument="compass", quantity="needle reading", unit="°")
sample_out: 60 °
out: 280 °
